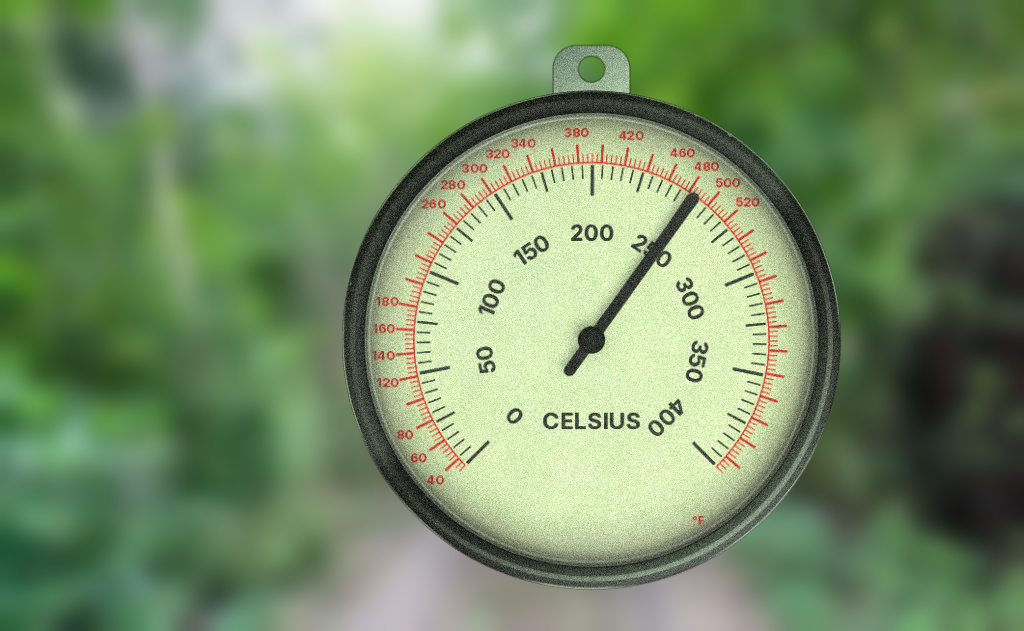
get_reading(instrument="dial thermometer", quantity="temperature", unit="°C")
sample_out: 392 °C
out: 252.5 °C
